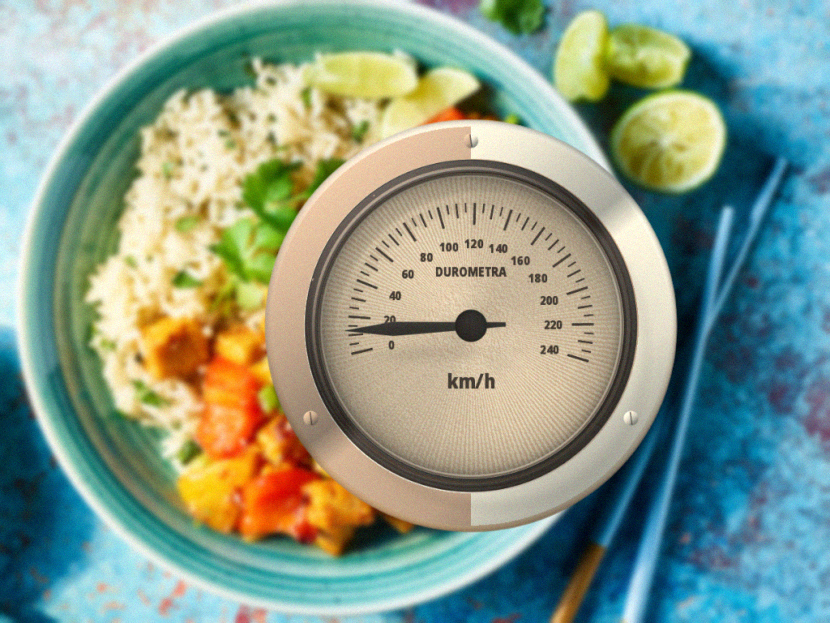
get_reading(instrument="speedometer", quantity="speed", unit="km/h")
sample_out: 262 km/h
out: 12.5 km/h
